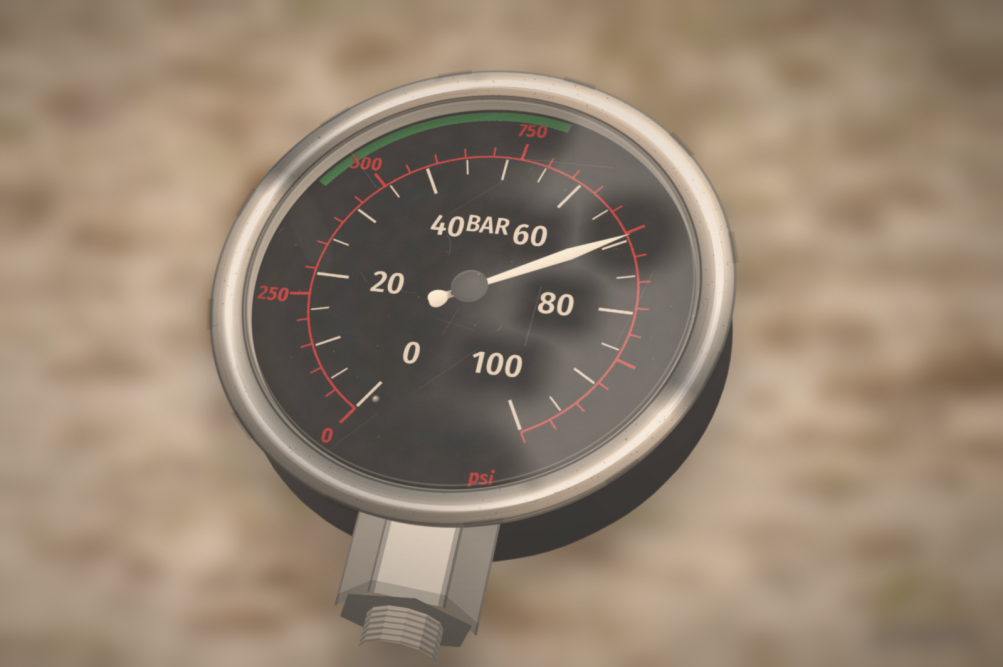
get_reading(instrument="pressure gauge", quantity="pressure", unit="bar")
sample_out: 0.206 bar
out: 70 bar
